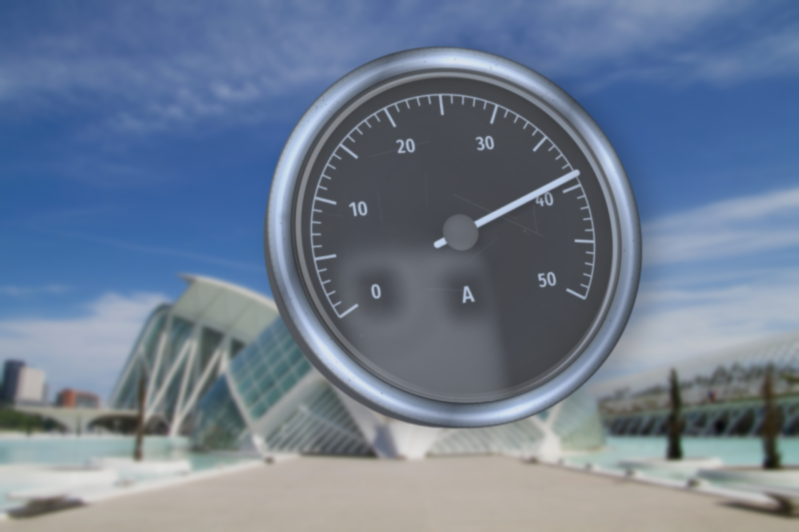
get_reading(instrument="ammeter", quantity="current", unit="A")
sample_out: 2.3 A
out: 39 A
